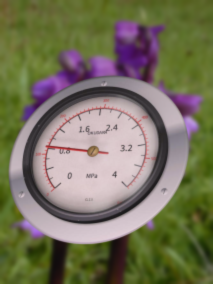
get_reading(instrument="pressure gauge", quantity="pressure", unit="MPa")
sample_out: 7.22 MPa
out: 0.8 MPa
